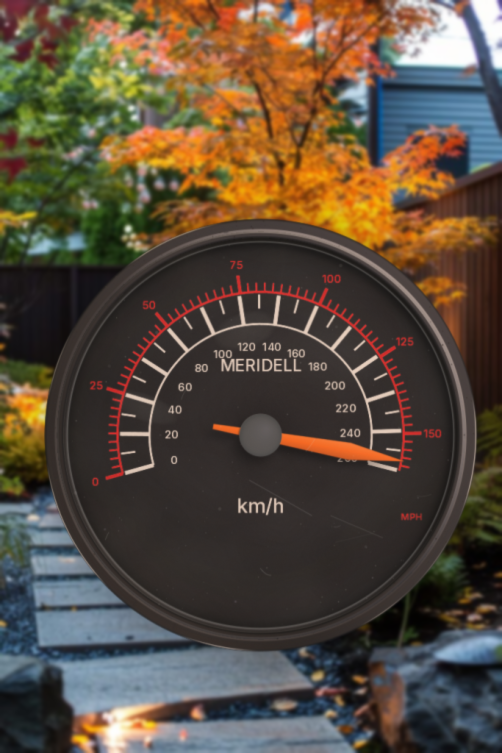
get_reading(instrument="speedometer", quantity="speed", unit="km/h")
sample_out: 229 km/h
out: 255 km/h
